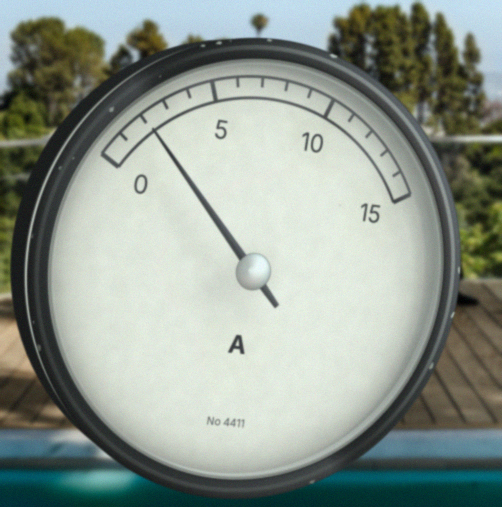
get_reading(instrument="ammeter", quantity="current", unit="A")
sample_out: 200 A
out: 2 A
